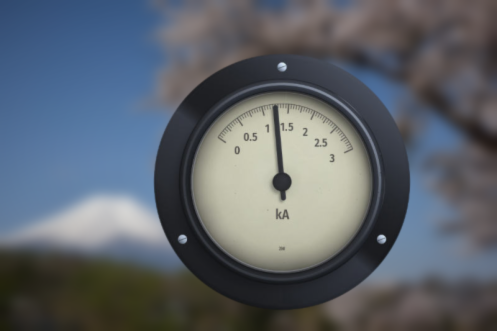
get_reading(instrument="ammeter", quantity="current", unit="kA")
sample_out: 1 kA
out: 1.25 kA
